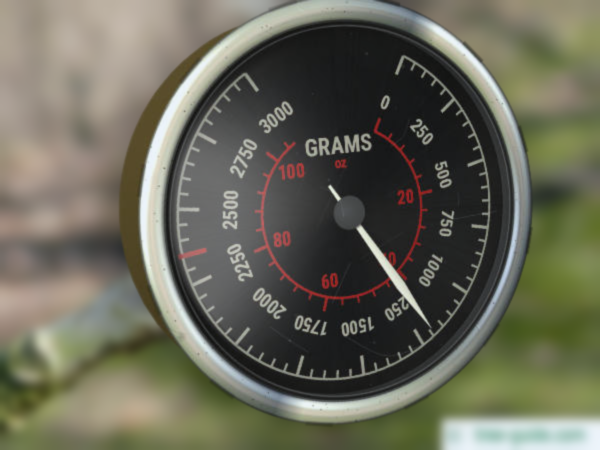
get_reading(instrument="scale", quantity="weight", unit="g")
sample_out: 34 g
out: 1200 g
